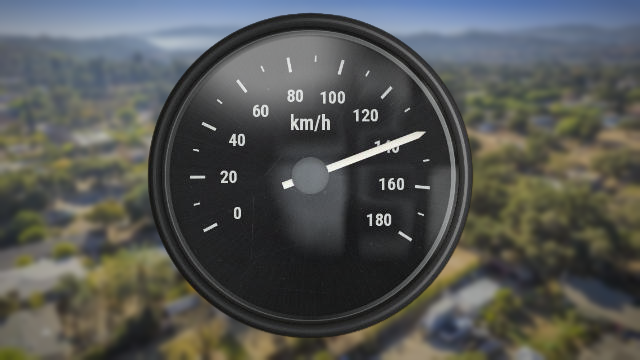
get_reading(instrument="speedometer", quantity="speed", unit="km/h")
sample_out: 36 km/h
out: 140 km/h
